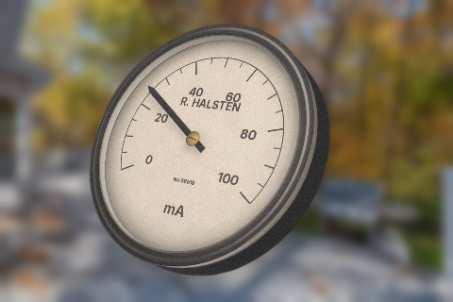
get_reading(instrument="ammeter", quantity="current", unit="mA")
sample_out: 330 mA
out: 25 mA
